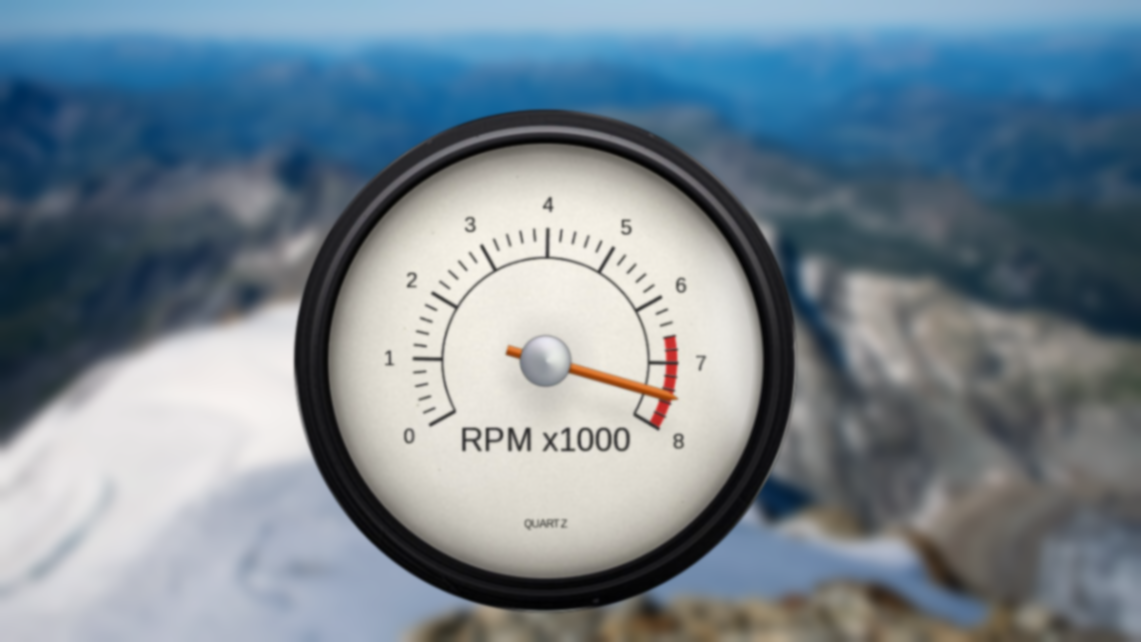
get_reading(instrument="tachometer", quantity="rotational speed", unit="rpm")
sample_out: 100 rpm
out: 7500 rpm
